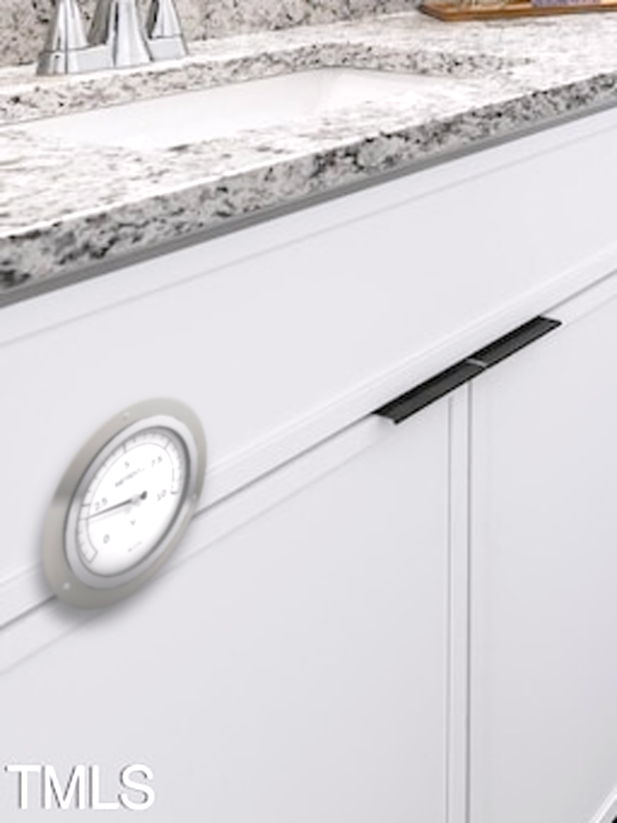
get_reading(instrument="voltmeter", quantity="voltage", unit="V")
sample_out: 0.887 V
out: 2 V
